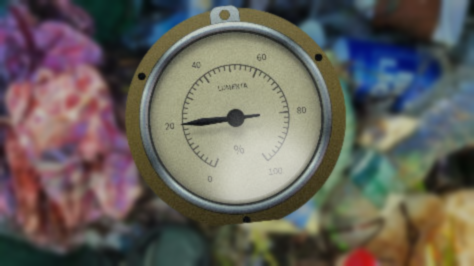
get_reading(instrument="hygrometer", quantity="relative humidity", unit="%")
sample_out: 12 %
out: 20 %
